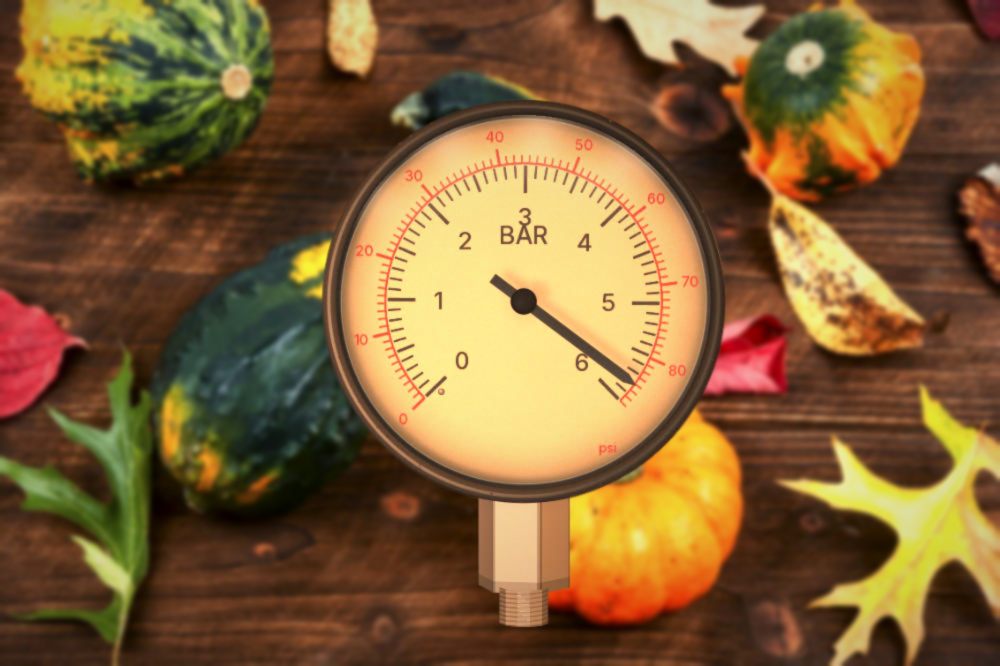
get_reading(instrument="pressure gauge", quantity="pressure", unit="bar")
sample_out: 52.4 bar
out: 5.8 bar
